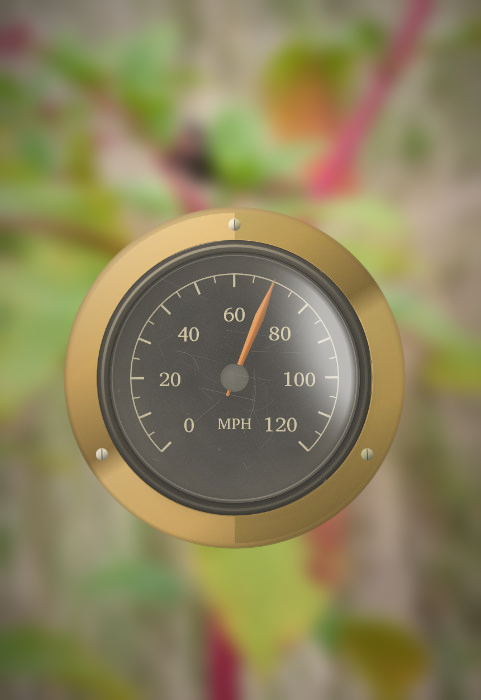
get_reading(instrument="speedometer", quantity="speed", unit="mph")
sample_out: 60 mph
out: 70 mph
